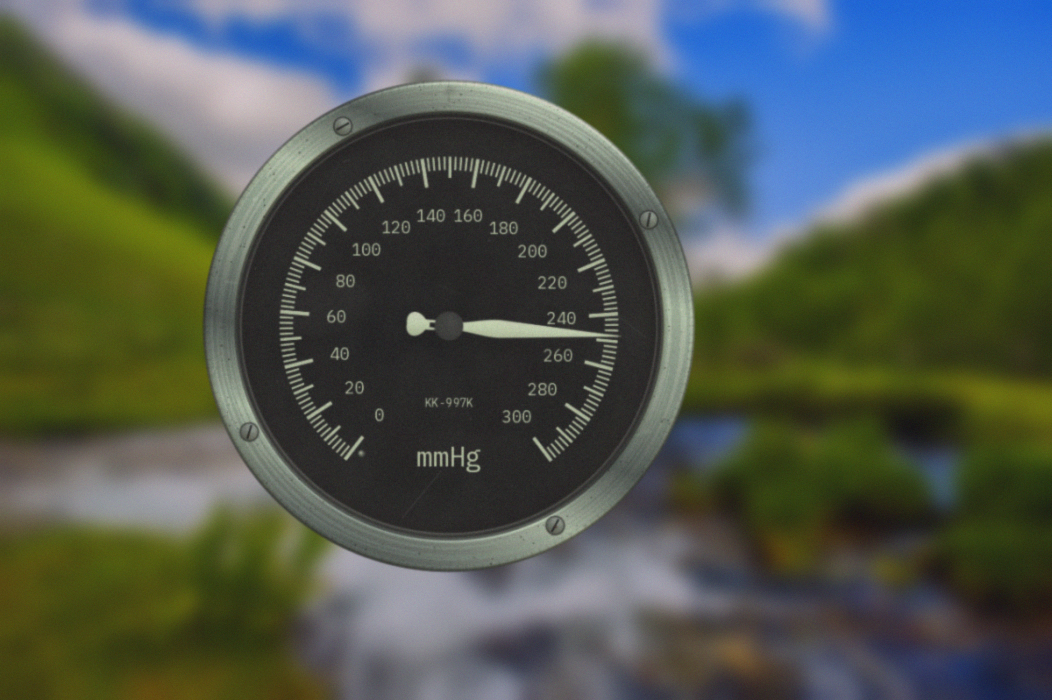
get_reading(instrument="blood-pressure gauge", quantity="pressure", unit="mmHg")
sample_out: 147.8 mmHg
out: 248 mmHg
